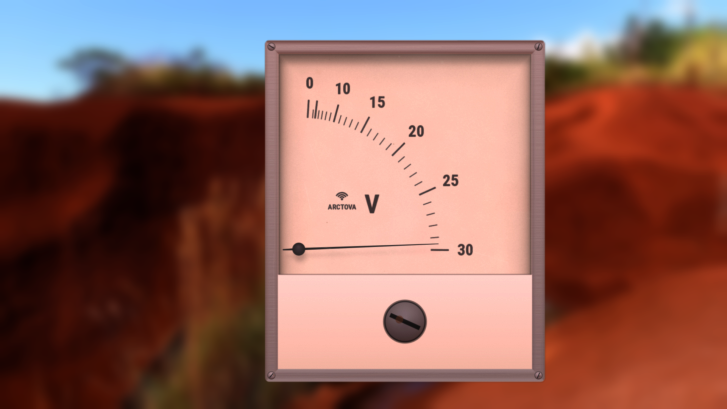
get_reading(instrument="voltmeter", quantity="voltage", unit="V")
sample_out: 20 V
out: 29.5 V
